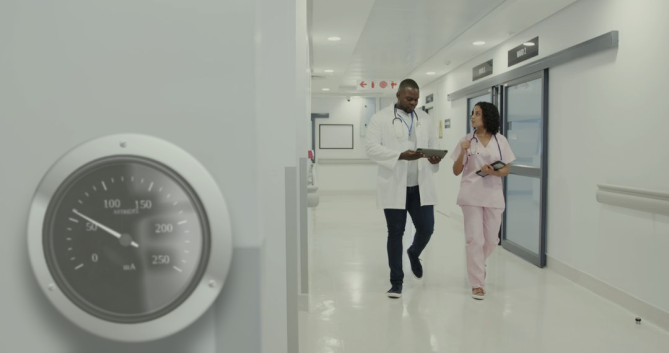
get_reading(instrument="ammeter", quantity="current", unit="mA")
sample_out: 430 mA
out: 60 mA
